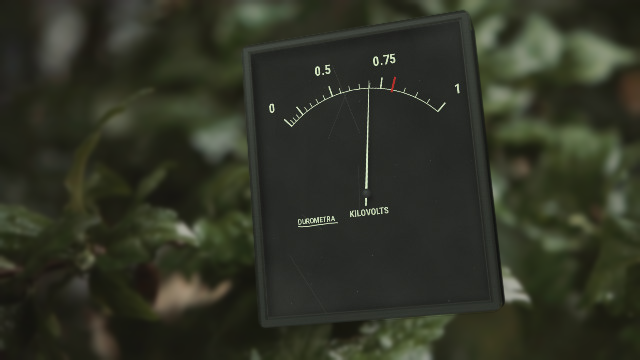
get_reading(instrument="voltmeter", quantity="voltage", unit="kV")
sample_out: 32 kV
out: 0.7 kV
